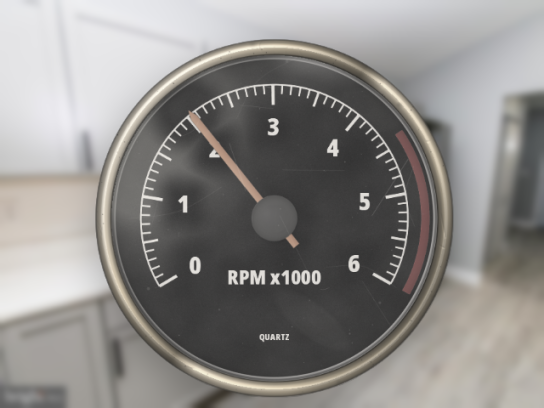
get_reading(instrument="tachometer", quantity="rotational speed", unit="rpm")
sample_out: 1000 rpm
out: 2050 rpm
